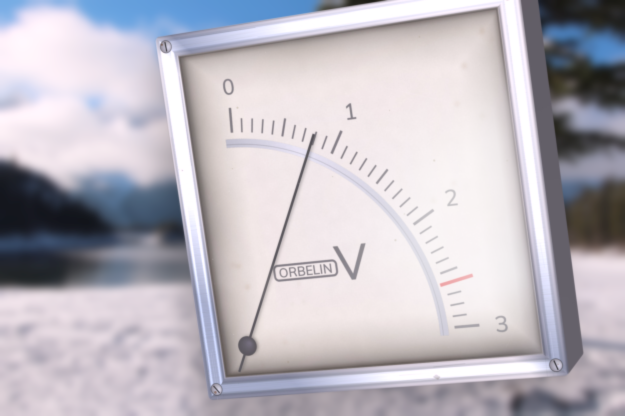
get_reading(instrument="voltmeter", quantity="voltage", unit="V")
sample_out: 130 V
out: 0.8 V
